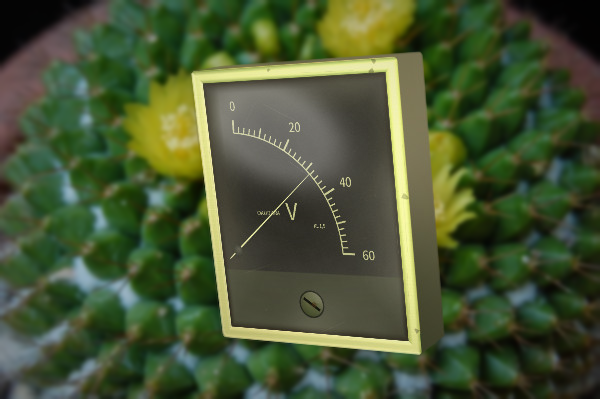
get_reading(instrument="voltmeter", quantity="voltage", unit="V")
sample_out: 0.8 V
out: 32 V
